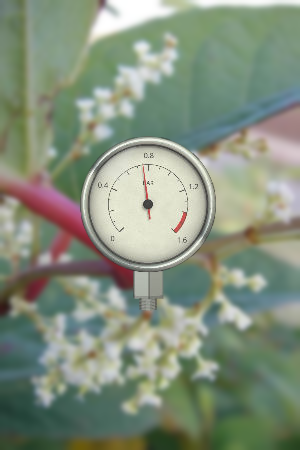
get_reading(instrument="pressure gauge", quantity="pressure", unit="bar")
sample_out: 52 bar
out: 0.75 bar
